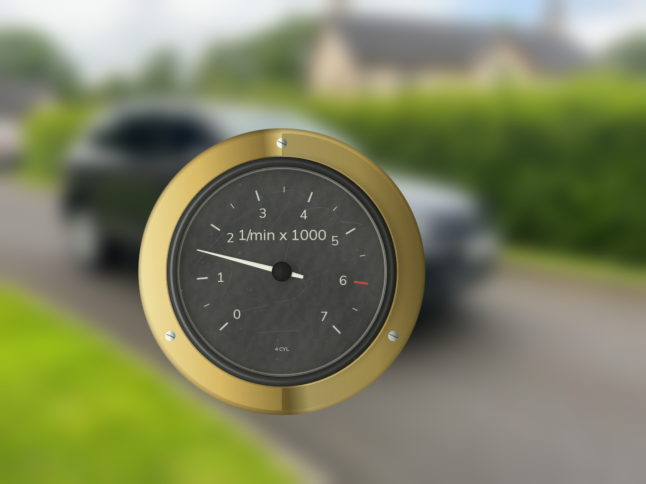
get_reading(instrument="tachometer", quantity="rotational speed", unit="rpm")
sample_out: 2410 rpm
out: 1500 rpm
